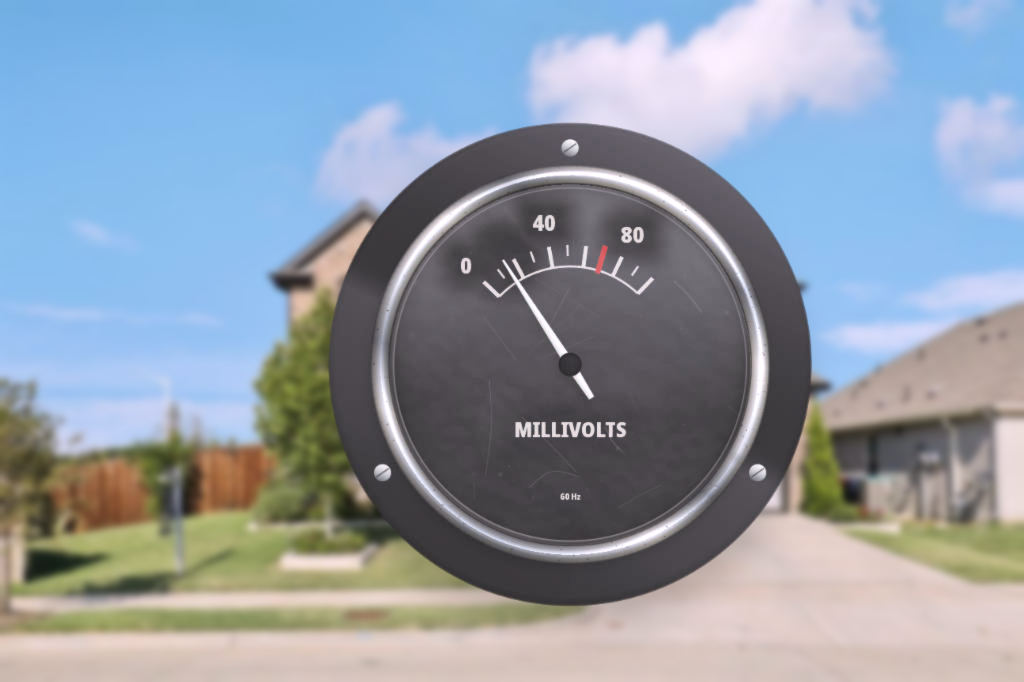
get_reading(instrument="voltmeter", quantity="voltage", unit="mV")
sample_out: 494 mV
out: 15 mV
